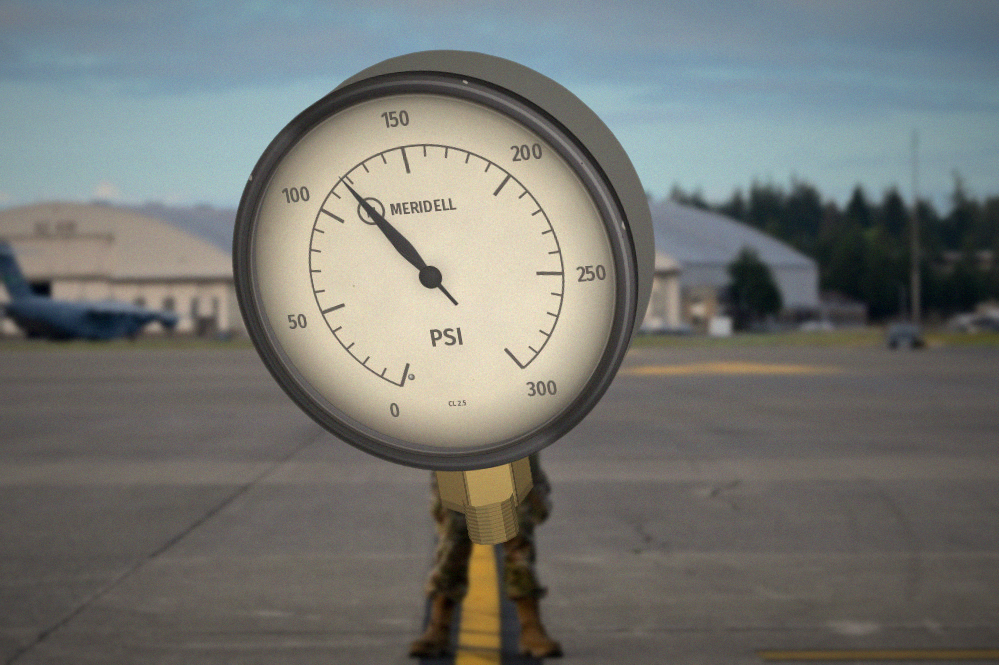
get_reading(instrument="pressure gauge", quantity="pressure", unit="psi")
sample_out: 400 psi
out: 120 psi
